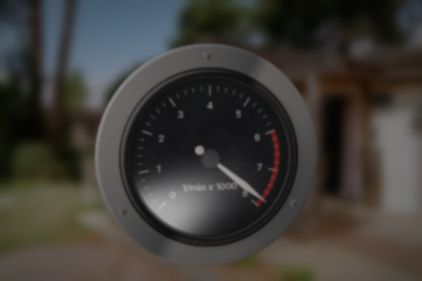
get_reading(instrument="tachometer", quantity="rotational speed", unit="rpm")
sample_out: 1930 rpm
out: 7800 rpm
